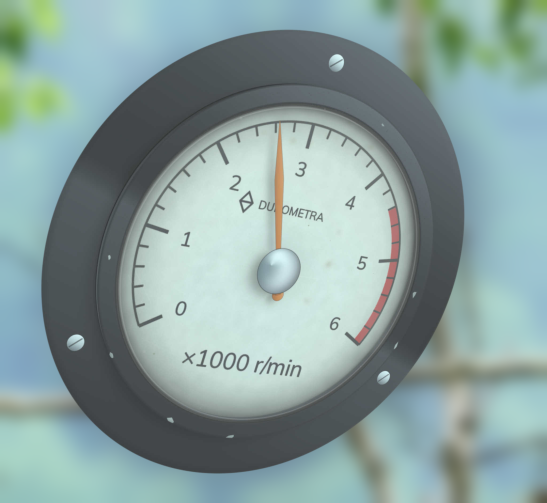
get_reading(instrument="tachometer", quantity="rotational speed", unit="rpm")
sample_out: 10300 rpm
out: 2600 rpm
